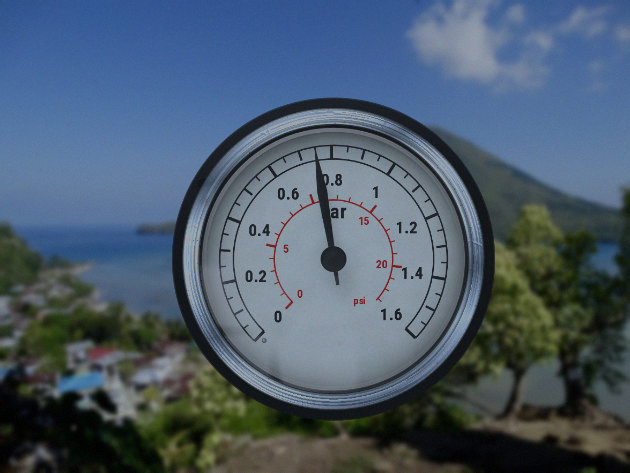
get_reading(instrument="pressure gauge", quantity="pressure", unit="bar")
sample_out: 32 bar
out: 0.75 bar
